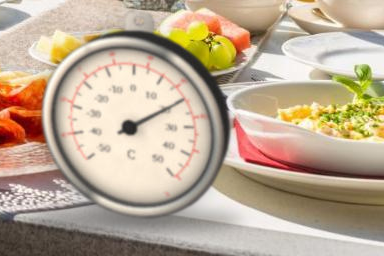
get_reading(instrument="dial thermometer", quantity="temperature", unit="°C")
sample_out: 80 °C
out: 20 °C
